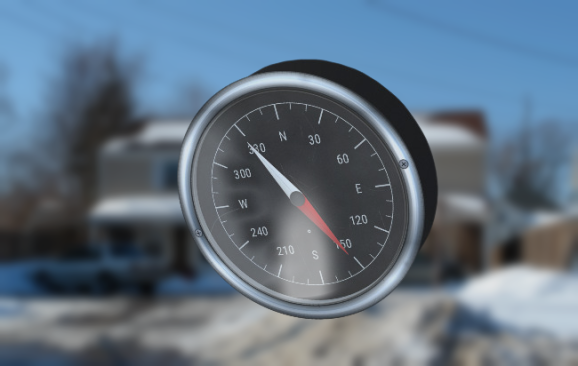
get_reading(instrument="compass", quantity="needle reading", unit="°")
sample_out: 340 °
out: 150 °
